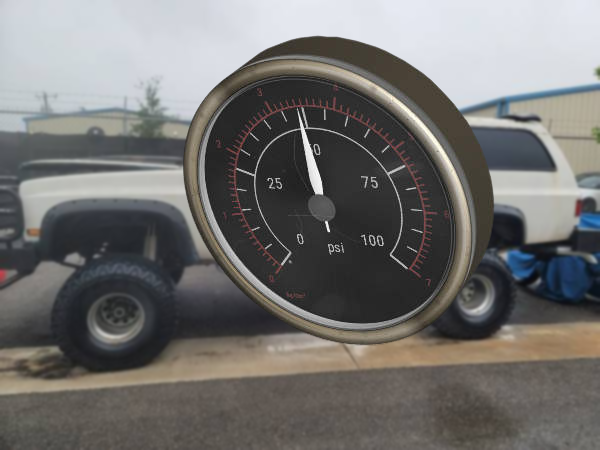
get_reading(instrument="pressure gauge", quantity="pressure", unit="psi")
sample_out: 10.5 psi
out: 50 psi
